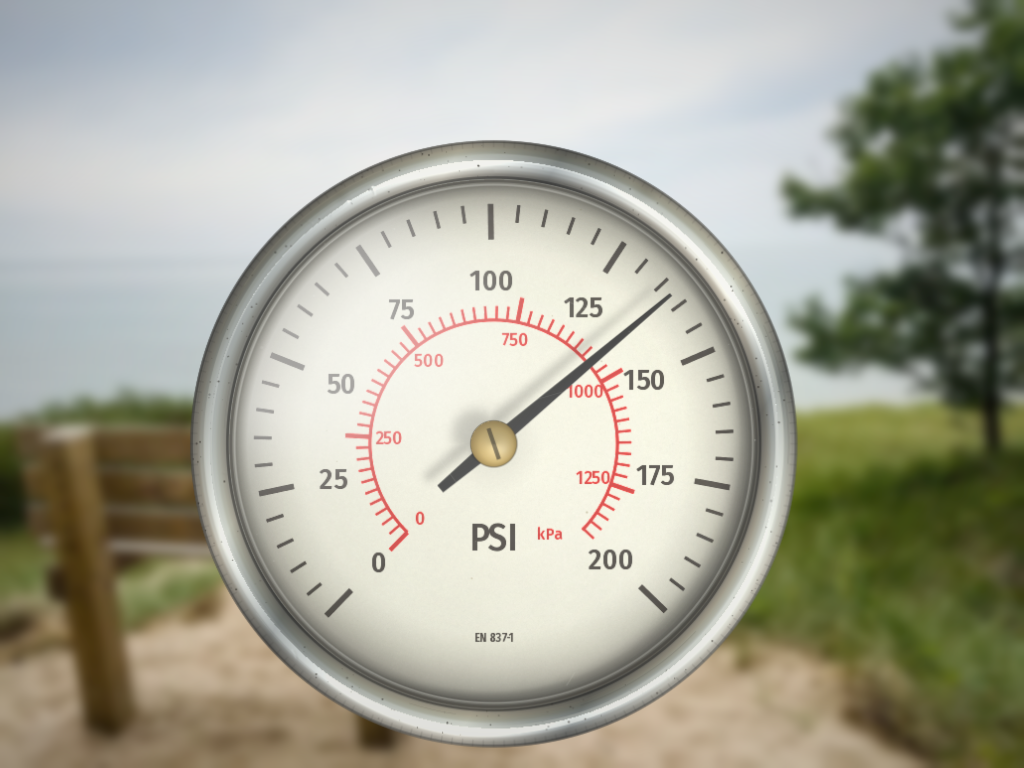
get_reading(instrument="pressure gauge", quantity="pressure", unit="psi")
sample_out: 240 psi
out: 137.5 psi
